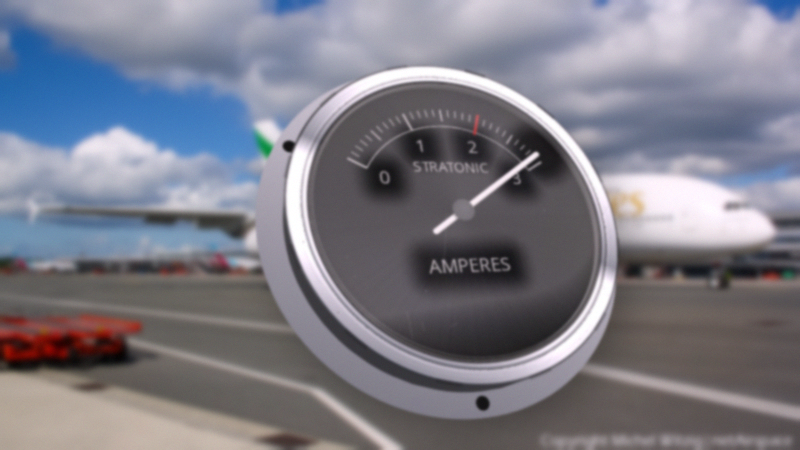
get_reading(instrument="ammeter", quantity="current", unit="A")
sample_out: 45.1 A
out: 2.9 A
